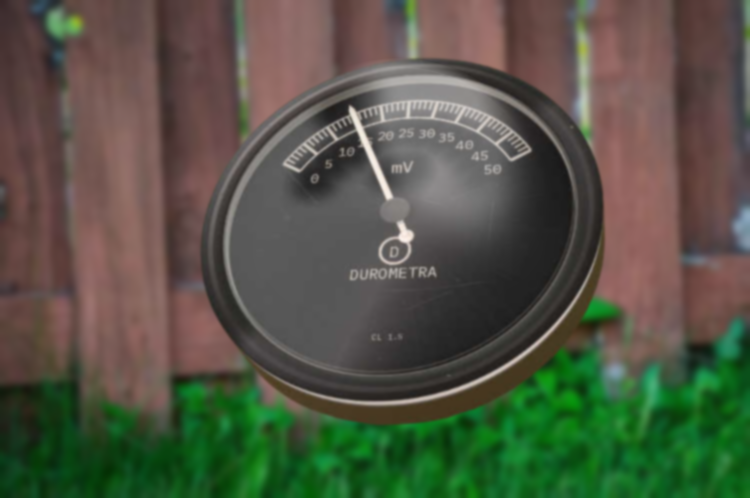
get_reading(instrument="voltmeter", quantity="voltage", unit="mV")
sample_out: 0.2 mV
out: 15 mV
